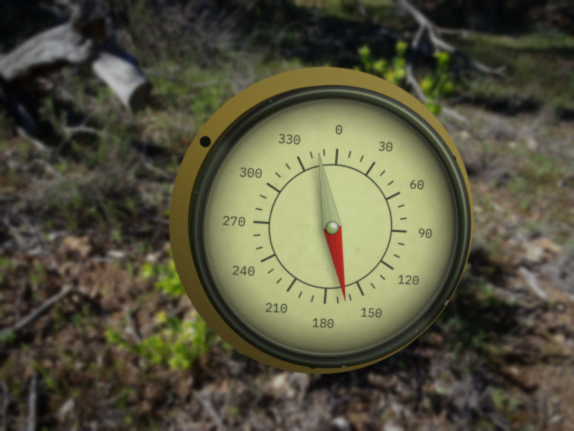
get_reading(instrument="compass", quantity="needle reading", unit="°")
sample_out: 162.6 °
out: 165 °
